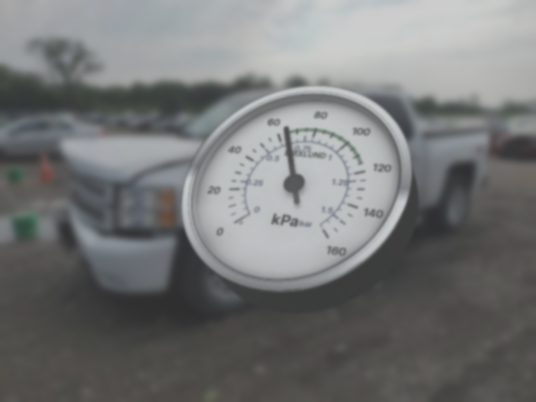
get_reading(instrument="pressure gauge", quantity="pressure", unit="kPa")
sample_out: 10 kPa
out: 65 kPa
